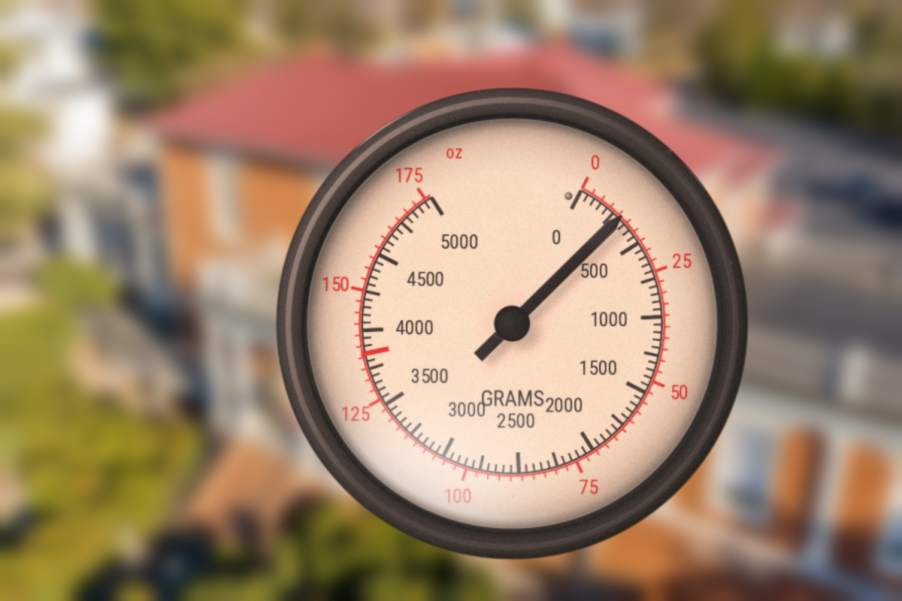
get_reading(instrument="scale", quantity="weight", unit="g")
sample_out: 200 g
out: 300 g
